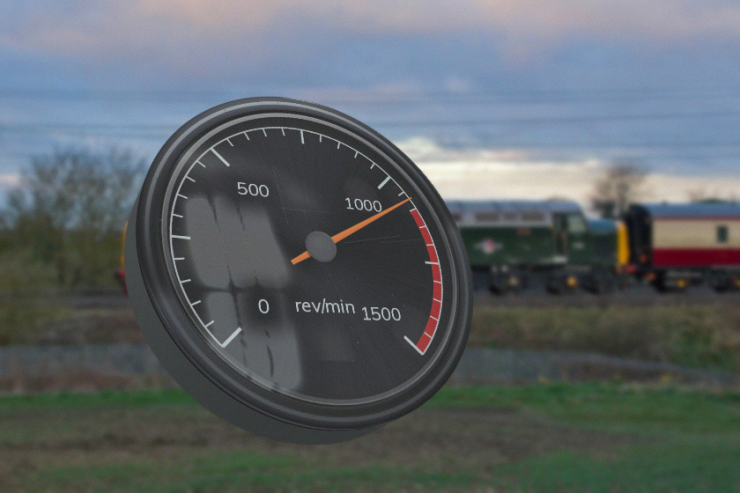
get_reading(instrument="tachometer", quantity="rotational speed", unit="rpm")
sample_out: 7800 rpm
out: 1075 rpm
